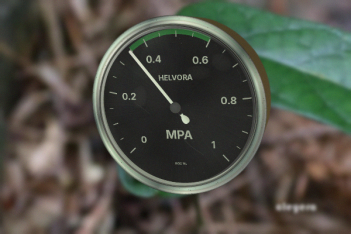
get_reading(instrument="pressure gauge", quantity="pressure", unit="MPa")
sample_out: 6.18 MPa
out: 0.35 MPa
